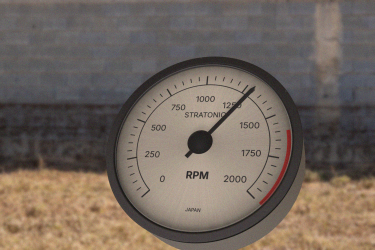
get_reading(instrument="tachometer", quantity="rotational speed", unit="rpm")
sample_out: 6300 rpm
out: 1300 rpm
